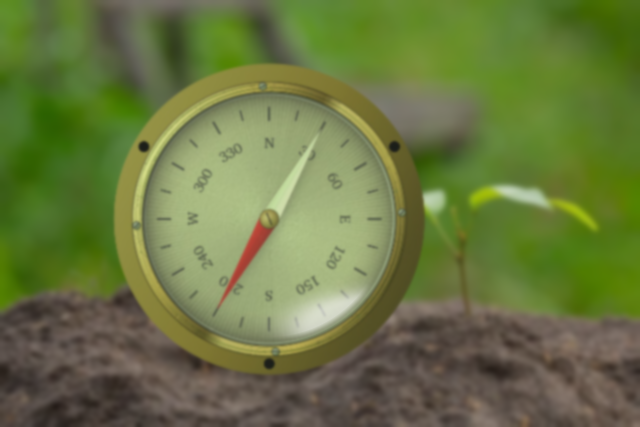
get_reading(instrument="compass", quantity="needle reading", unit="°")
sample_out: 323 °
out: 210 °
